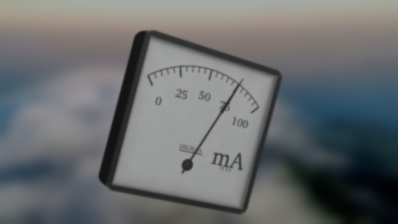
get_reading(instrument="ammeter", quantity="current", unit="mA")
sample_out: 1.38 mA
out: 75 mA
